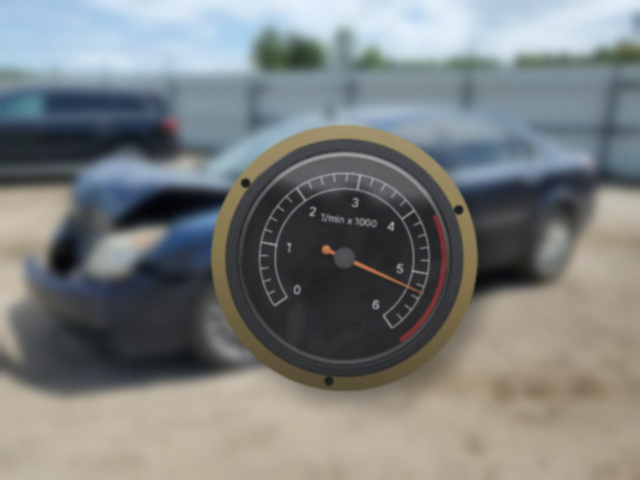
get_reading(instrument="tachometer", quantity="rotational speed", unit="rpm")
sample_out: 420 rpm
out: 5300 rpm
